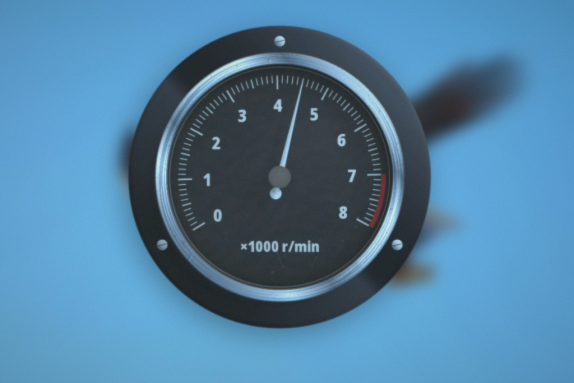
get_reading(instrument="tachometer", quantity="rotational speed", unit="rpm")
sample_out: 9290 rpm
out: 4500 rpm
